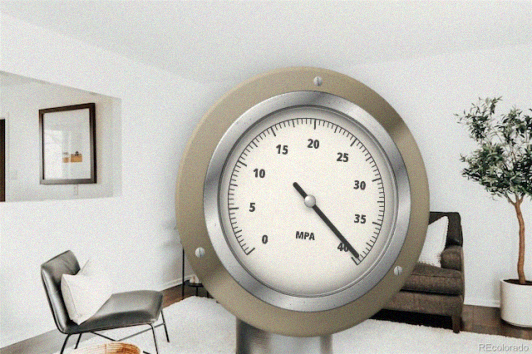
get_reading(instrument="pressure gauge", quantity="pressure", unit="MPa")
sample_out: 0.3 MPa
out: 39.5 MPa
